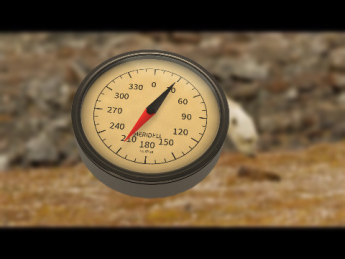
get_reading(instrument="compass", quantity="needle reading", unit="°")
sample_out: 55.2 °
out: 210 °
